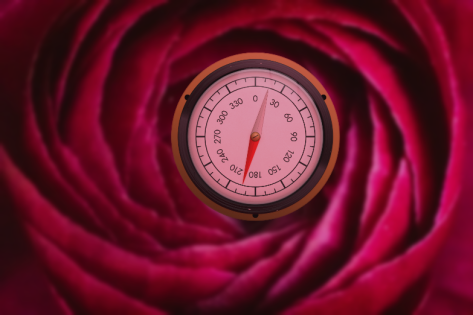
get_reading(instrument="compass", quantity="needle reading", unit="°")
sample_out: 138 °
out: 195 °
